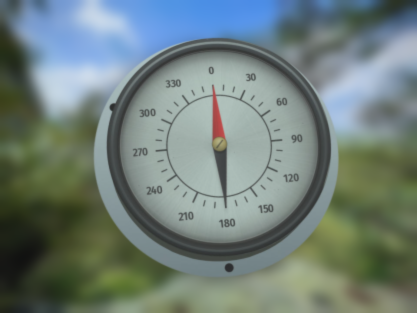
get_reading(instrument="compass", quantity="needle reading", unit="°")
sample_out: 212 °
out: 0 °
